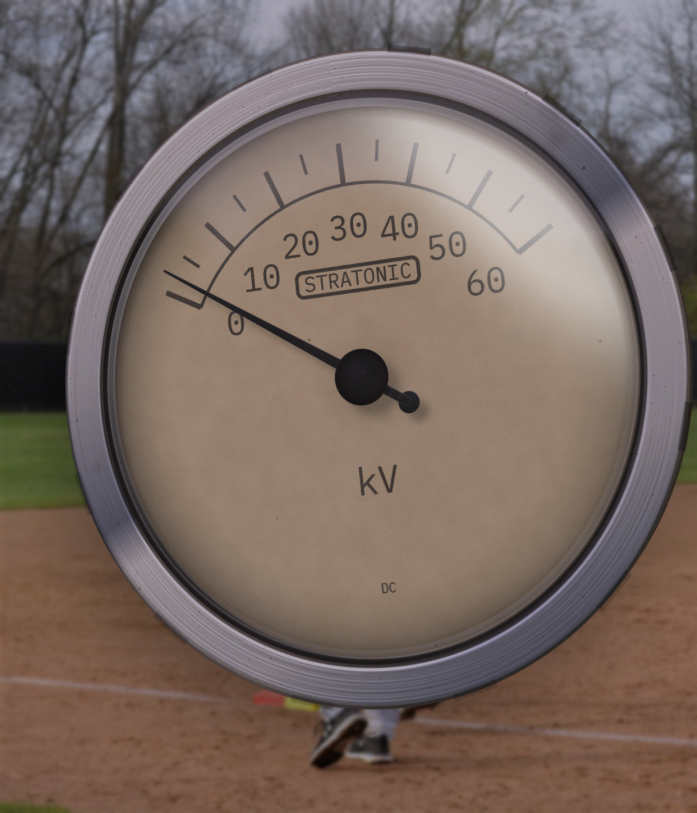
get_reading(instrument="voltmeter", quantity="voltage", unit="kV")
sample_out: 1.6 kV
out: 2.5 kV
